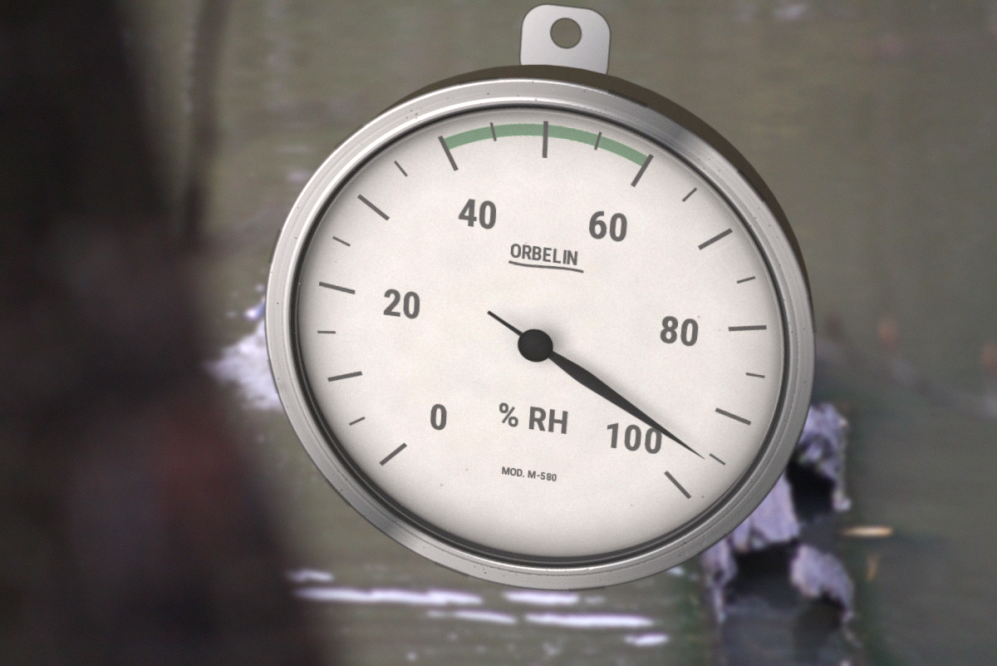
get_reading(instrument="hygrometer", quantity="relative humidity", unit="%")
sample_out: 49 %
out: 95 %
